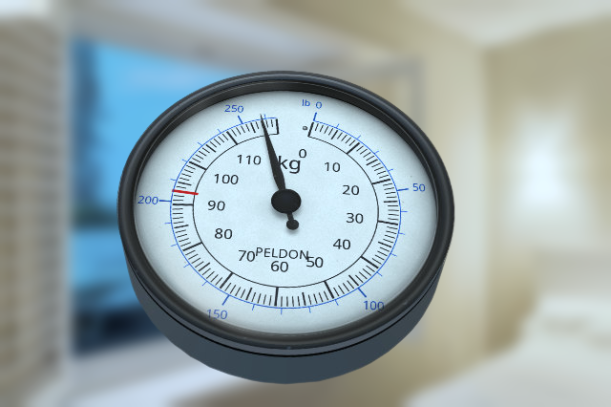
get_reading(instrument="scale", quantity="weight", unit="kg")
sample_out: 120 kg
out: 117 kg
